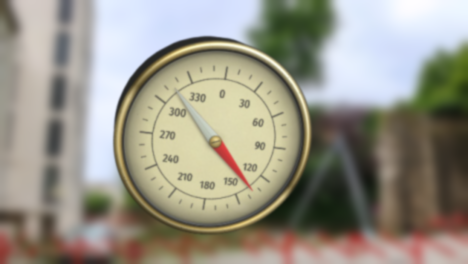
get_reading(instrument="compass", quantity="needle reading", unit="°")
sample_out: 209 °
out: 135 °
